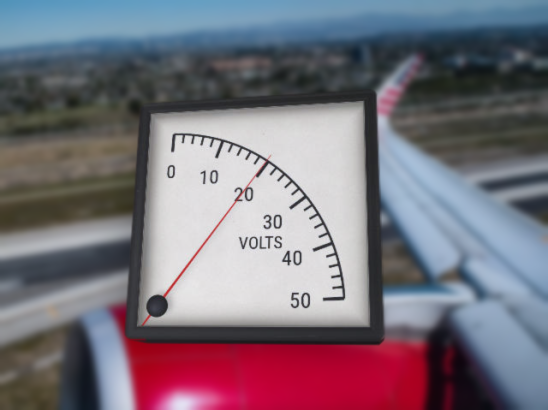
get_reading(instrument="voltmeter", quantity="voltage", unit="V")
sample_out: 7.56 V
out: 20 V
